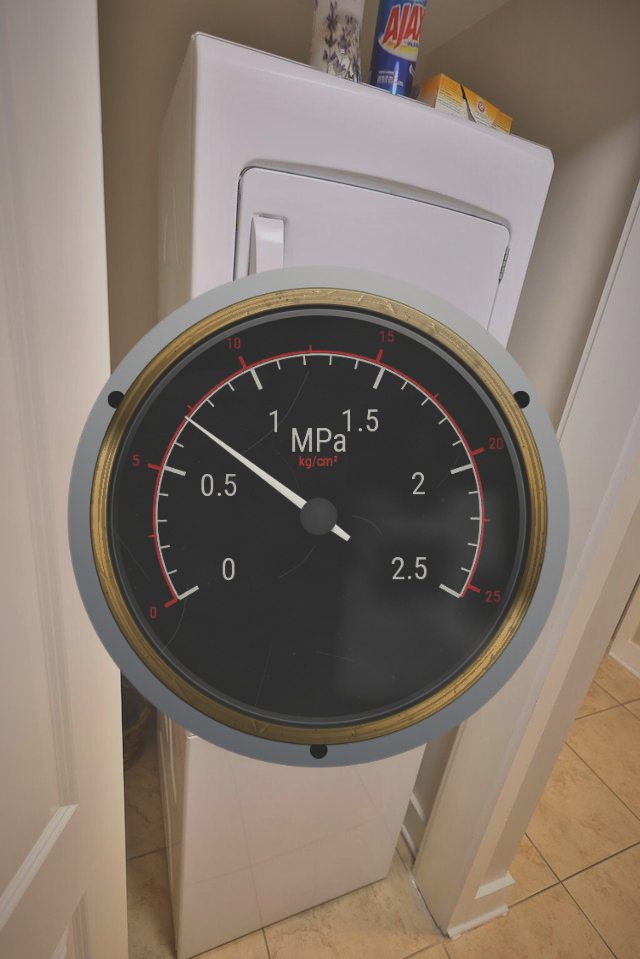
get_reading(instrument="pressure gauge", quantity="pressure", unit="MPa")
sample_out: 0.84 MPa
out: 0.7 MPa
